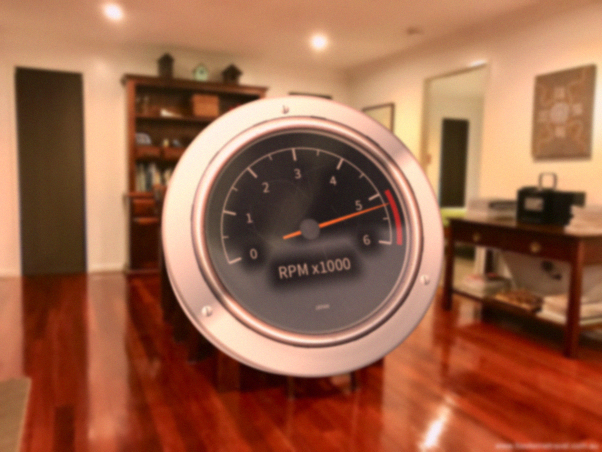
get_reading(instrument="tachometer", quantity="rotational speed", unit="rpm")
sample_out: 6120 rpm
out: 5250 rpm
